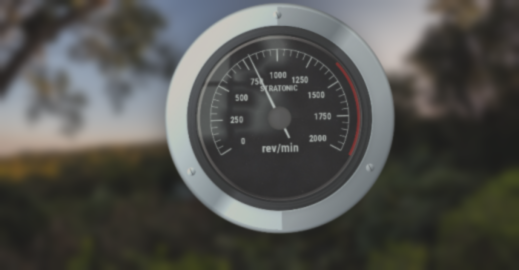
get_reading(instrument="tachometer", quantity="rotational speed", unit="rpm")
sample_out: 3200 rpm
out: 800 rpm
